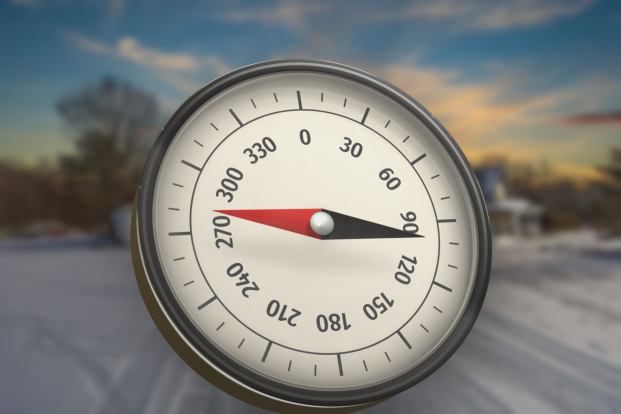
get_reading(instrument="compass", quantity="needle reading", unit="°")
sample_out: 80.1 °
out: 280 °
